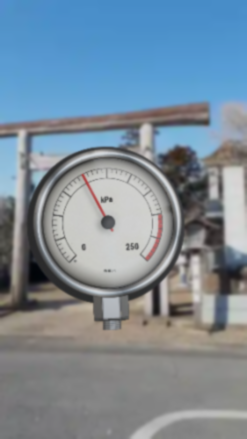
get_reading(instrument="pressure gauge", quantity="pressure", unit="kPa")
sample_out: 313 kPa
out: 100 kPa
